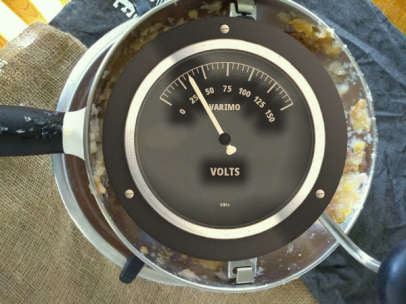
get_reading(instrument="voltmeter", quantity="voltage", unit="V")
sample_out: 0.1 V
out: 35 V
